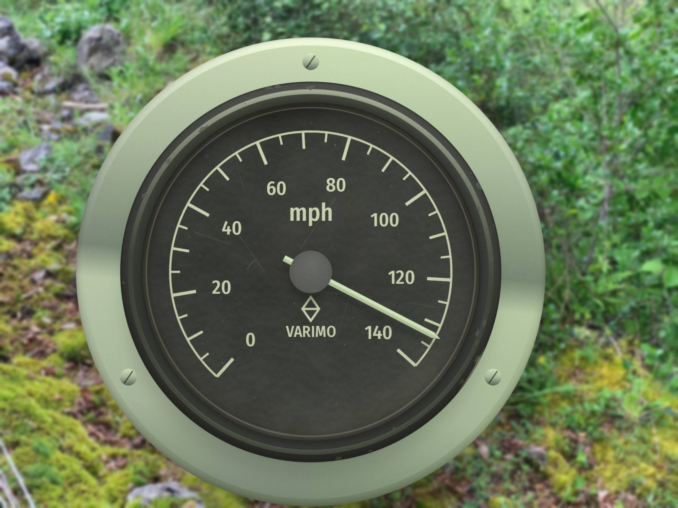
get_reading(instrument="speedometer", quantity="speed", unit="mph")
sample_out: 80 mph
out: 132.5 mph
